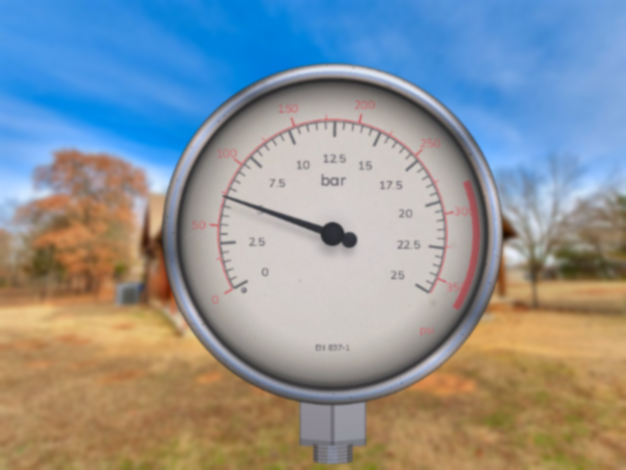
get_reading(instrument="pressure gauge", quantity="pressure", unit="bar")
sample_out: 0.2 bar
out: 5 bar
